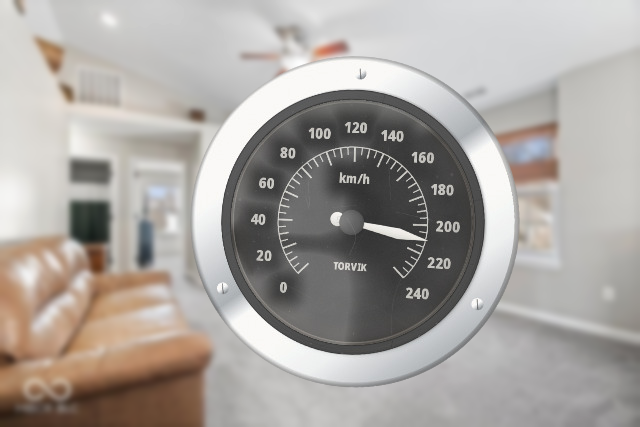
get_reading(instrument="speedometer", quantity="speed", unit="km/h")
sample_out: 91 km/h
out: 210 km/h
